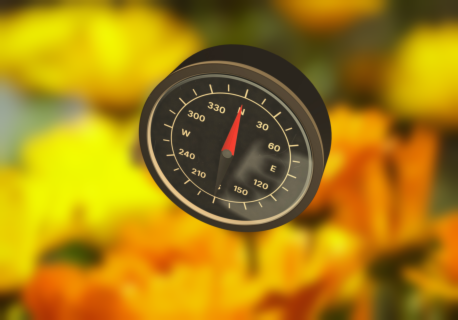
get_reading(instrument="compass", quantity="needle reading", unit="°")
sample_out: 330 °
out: 0 °
